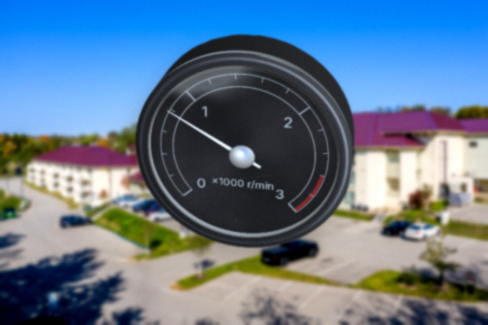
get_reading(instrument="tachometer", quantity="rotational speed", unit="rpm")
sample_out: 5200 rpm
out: 800 rpm
